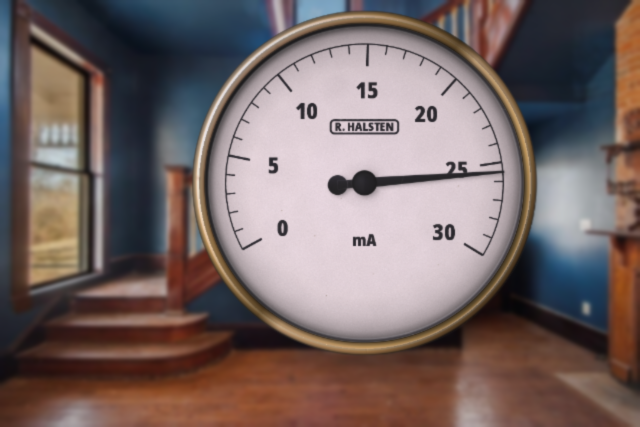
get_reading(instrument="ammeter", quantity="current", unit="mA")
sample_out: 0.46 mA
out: 25.5 mA
